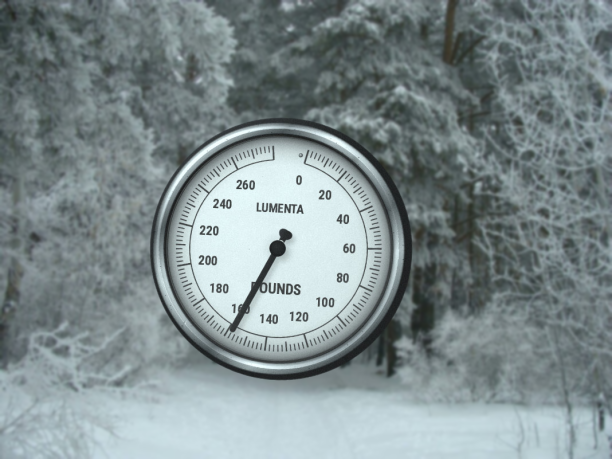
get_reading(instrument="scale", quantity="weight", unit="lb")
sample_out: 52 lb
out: 158 lb
